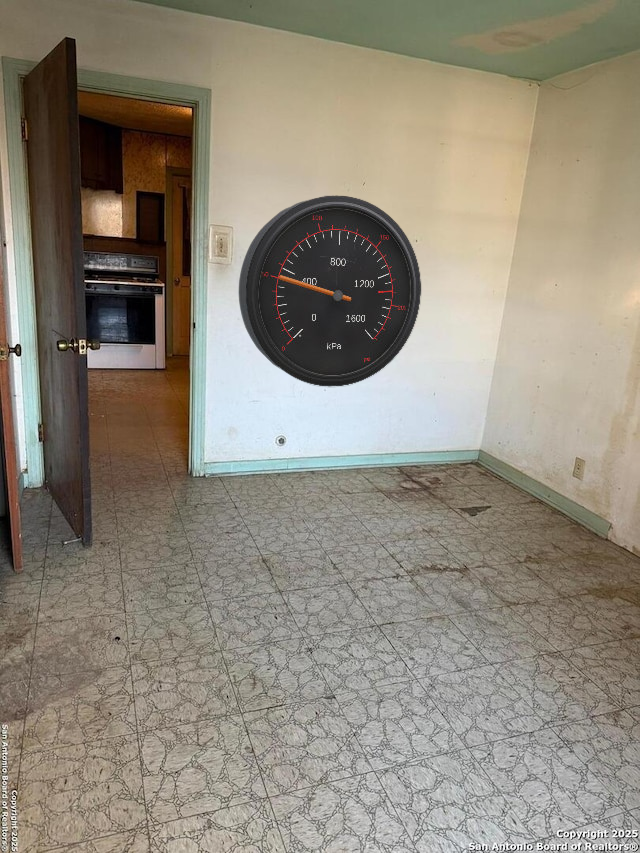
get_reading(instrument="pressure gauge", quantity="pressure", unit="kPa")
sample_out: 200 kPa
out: 350 kPa
